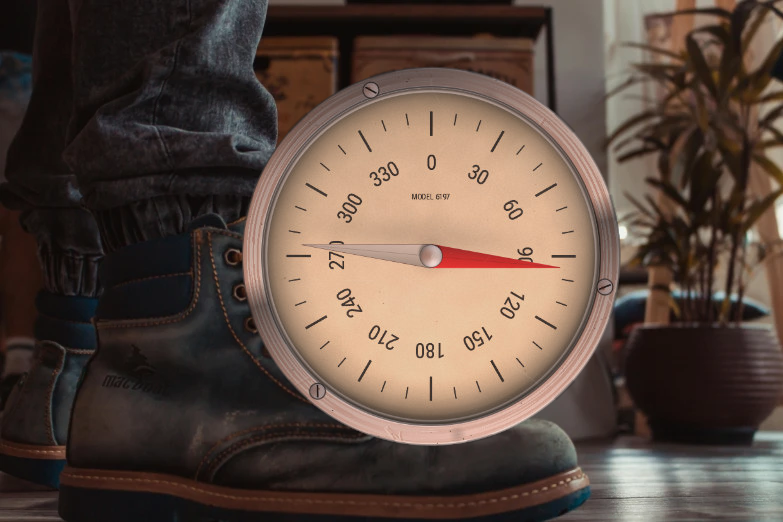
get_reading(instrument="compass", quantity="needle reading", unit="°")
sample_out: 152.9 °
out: 95 °
